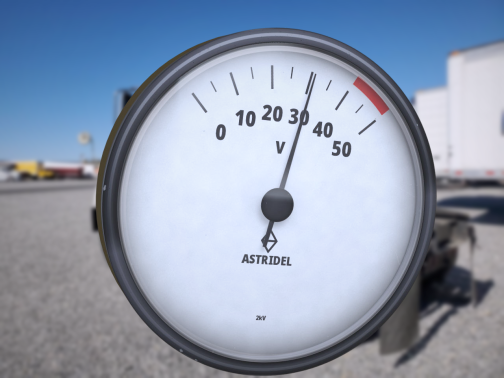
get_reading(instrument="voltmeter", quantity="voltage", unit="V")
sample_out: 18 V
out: 30 V
